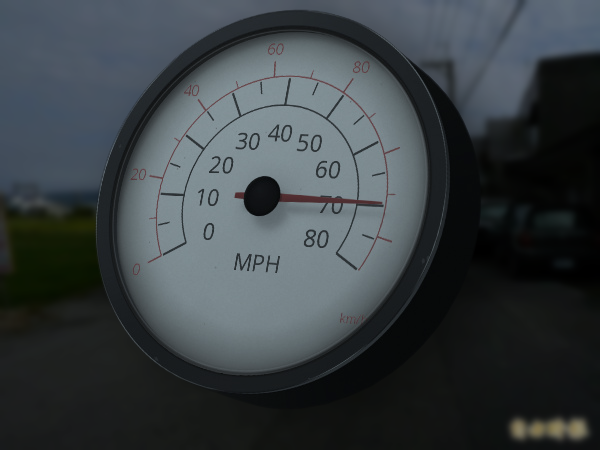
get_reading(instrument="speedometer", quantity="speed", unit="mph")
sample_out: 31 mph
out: 70 mph
